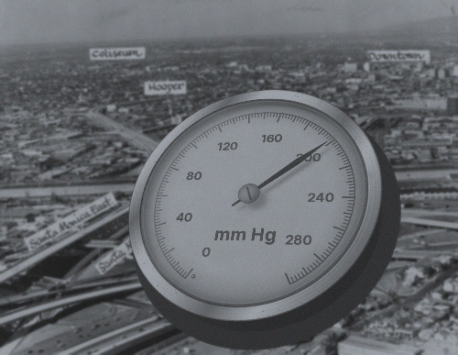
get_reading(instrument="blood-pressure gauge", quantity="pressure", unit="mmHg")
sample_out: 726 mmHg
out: 200 mmHg
